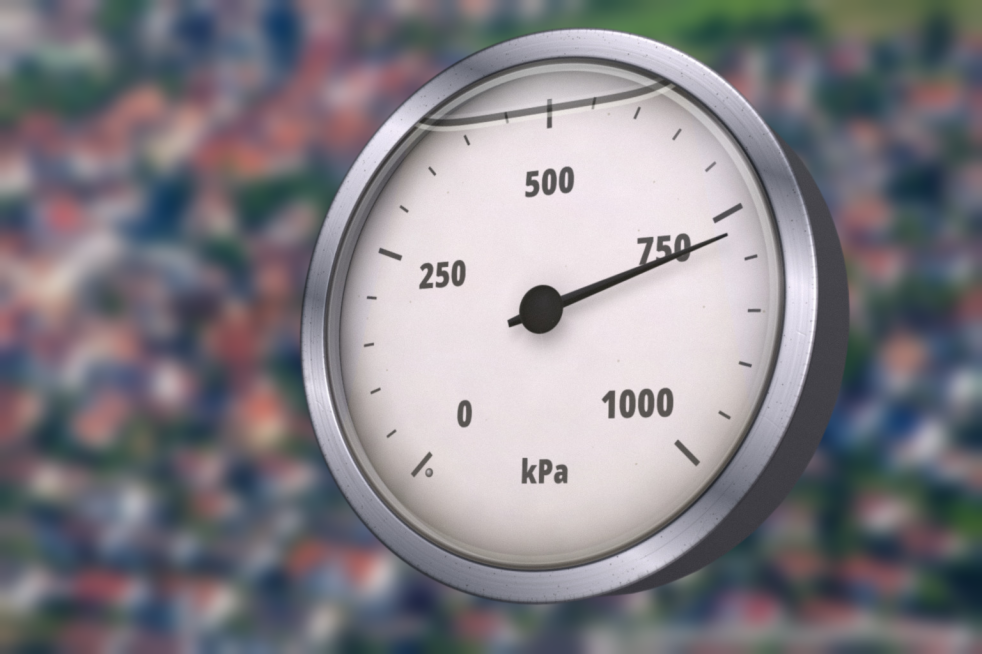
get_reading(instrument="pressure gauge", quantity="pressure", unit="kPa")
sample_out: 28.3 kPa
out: 775 kPa
